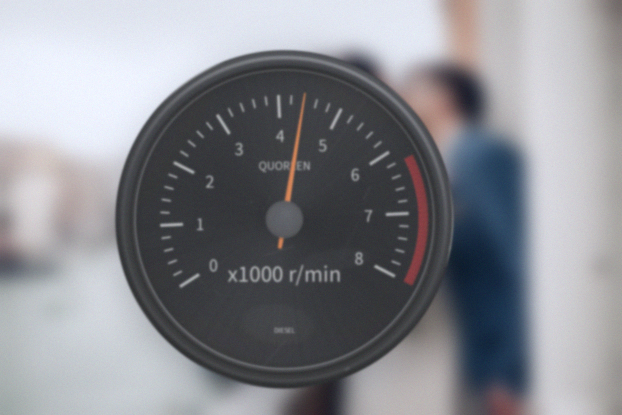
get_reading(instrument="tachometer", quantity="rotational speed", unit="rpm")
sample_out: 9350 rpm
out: 4400 rpm
